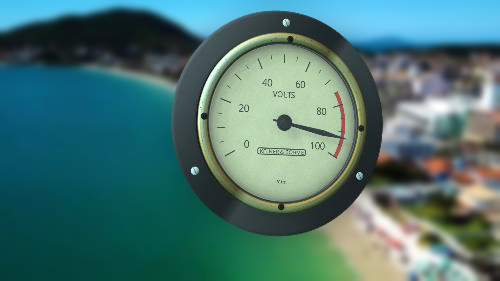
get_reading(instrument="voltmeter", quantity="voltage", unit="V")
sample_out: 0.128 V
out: 92.5 V
